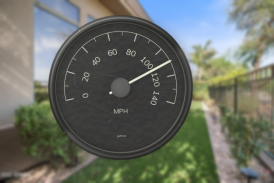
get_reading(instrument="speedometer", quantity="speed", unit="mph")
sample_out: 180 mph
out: 110 mph
